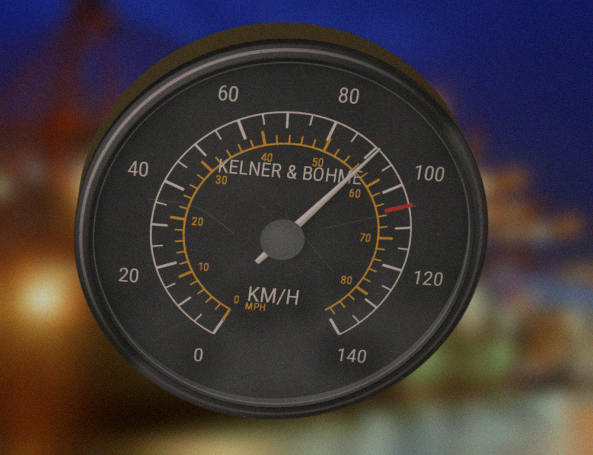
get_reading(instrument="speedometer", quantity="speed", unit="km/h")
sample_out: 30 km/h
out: 90 km/h
